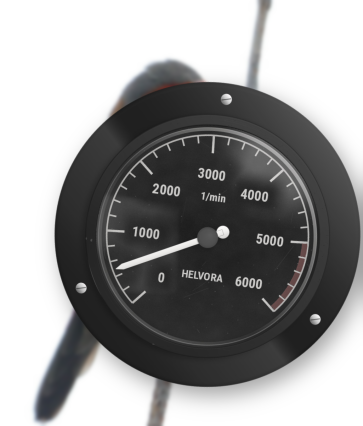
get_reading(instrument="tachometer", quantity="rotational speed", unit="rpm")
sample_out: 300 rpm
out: 500 rpm
